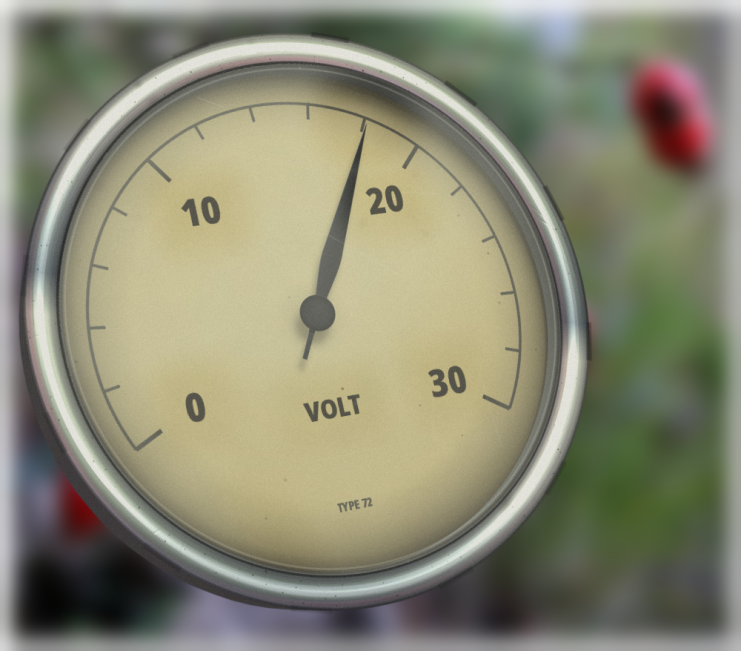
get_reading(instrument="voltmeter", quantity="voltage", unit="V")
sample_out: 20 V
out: 18 V
